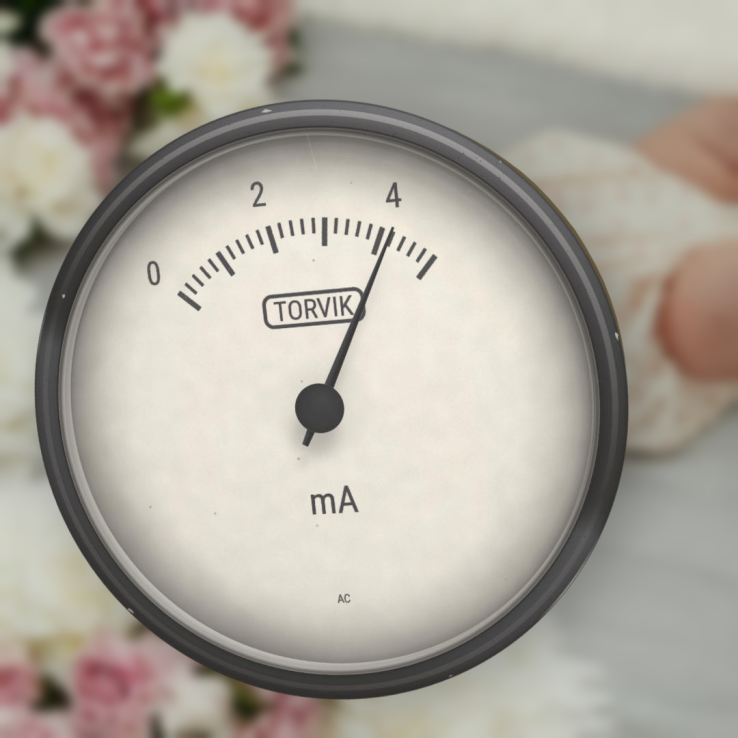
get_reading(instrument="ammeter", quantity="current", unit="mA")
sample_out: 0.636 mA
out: 4.2 mA
